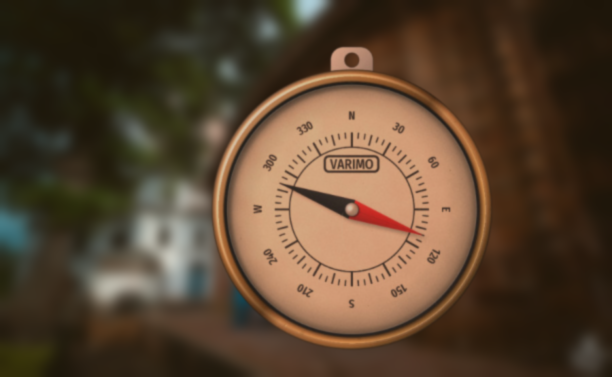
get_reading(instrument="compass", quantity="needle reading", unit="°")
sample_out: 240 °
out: 110 °
